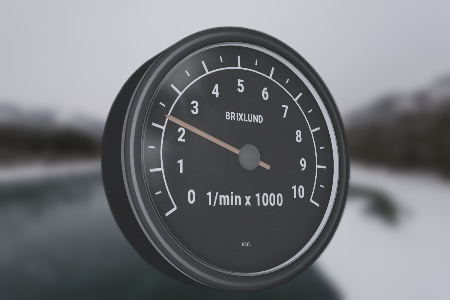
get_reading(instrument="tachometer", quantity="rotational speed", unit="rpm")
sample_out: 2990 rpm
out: 2250 rpm
